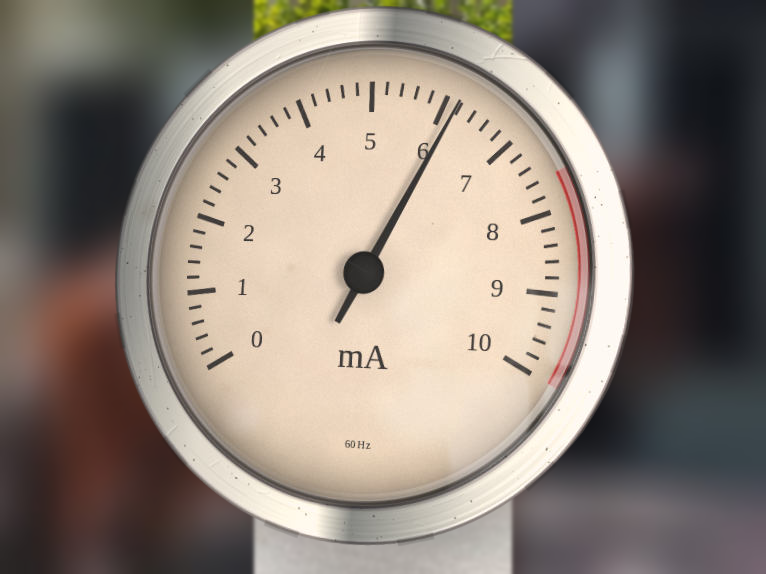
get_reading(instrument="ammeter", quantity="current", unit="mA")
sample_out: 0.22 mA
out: 6.2 mA
